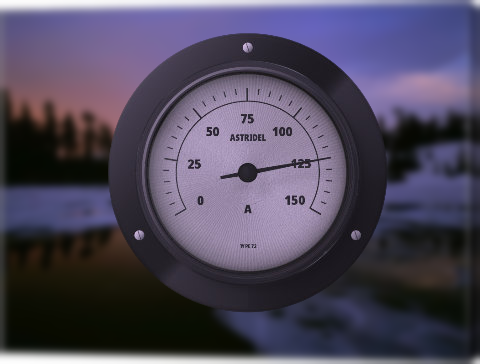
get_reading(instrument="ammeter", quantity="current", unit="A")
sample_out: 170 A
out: 125 A
